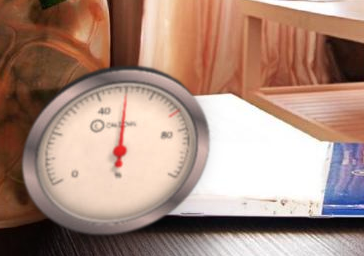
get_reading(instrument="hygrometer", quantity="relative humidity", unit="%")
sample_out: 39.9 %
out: 50 %
